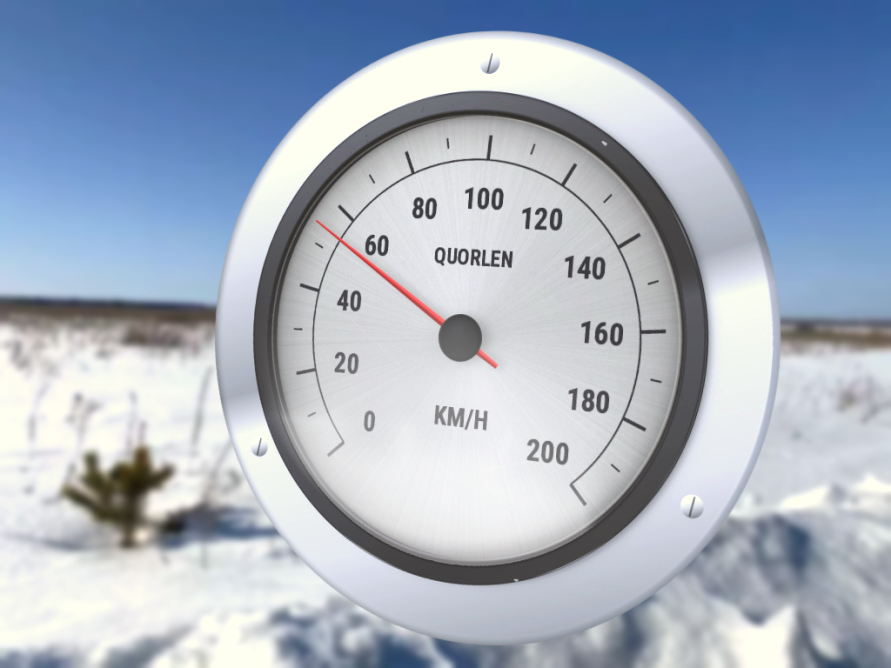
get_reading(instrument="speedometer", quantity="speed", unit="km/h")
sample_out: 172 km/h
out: 55 km/h
